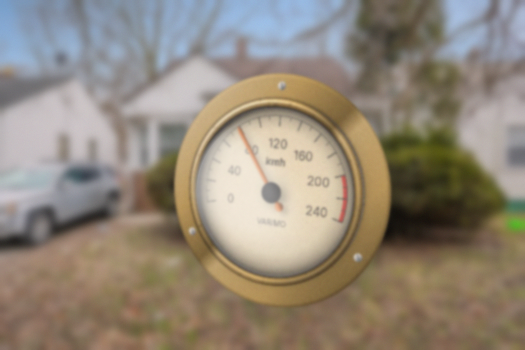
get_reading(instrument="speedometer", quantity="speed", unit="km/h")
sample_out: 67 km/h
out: 80 km/h
